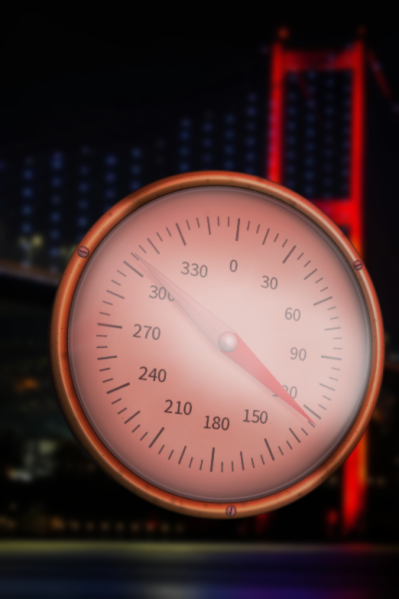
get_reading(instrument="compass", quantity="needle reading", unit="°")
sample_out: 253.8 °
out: 125 °
